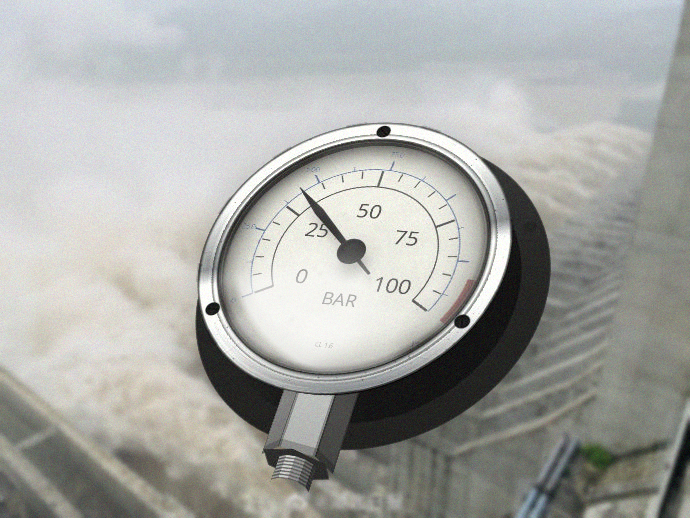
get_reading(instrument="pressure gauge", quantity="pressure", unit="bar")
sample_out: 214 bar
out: 30 bar
